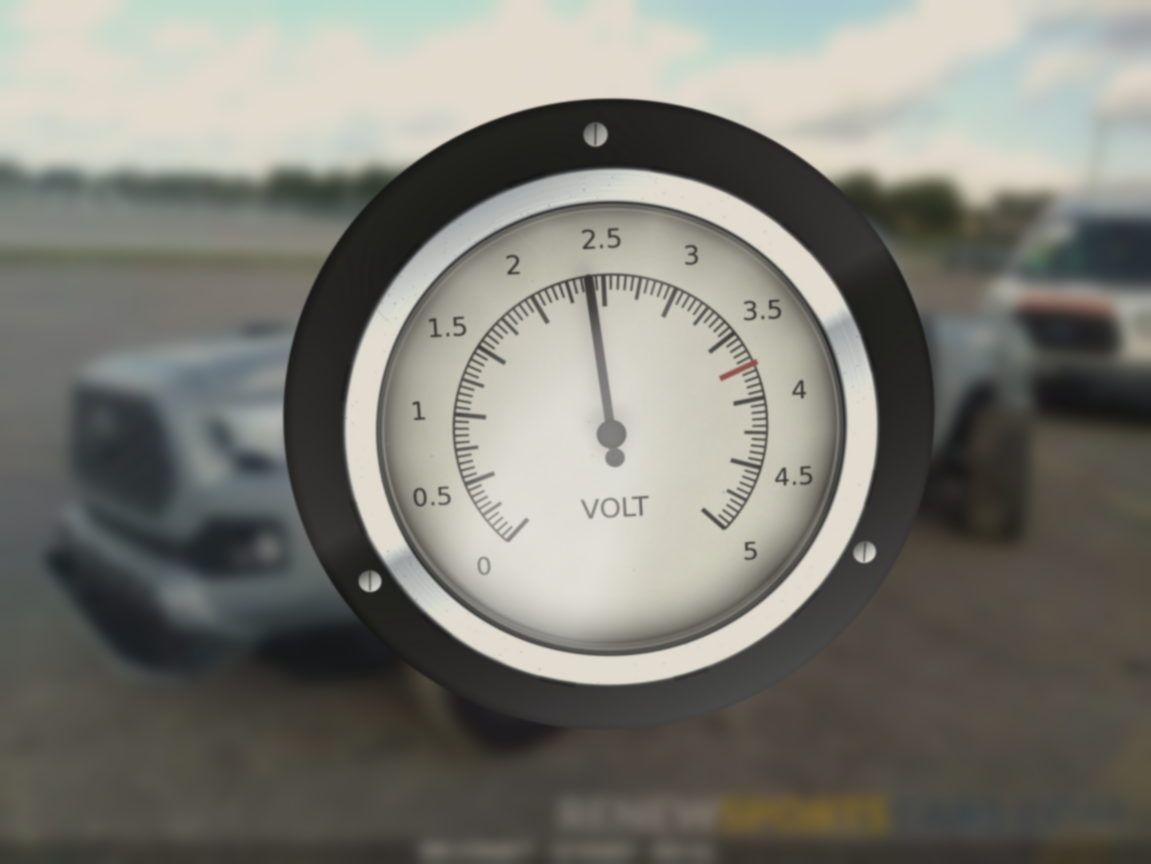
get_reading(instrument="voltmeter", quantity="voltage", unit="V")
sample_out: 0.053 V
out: 2.4 V
